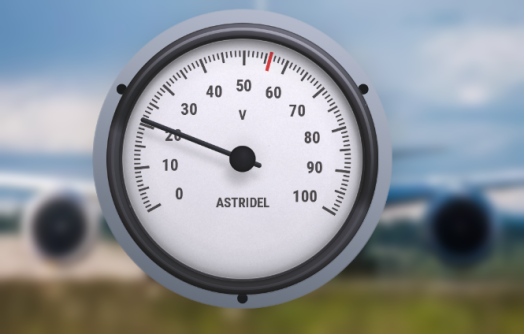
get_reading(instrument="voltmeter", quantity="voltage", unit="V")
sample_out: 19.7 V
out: 21 V
